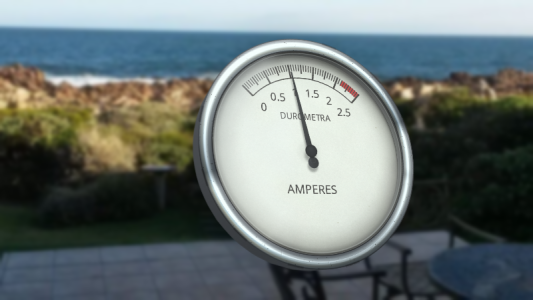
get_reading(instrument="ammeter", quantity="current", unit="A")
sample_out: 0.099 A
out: 1 A
